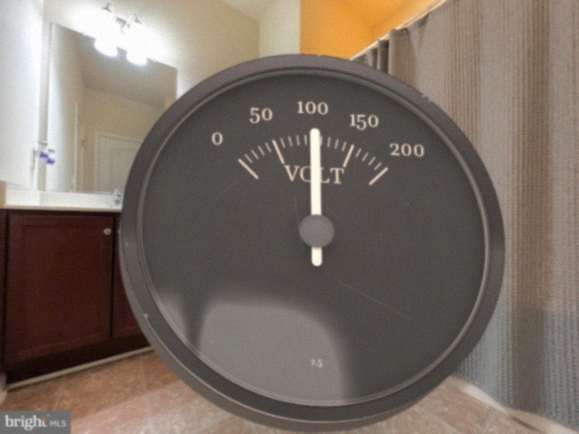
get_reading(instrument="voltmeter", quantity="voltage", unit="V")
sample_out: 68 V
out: 100 V
